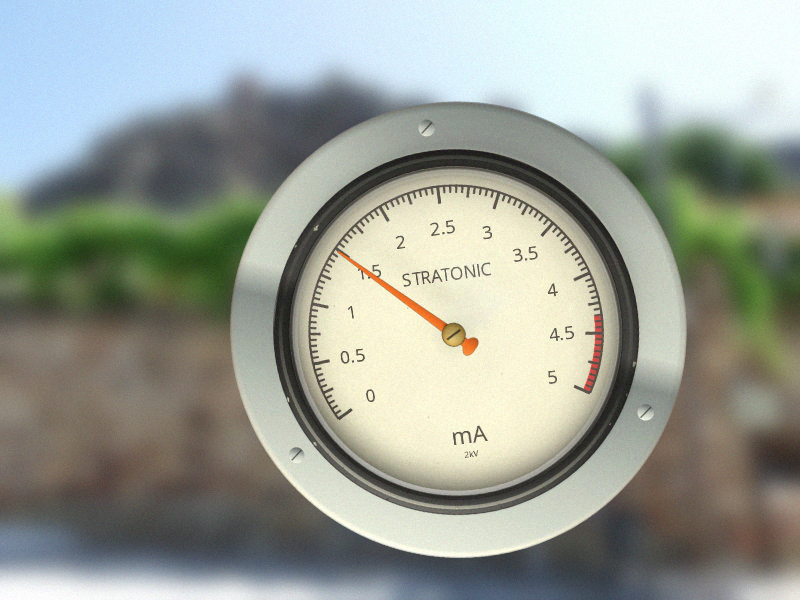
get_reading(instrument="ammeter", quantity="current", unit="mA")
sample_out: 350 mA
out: 1.5 mA
